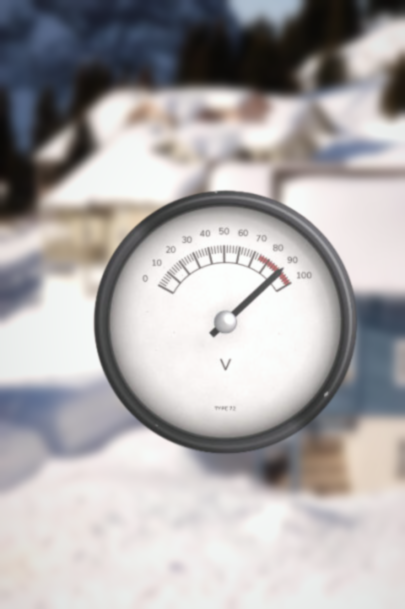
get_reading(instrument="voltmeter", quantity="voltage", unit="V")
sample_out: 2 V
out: 90 V
